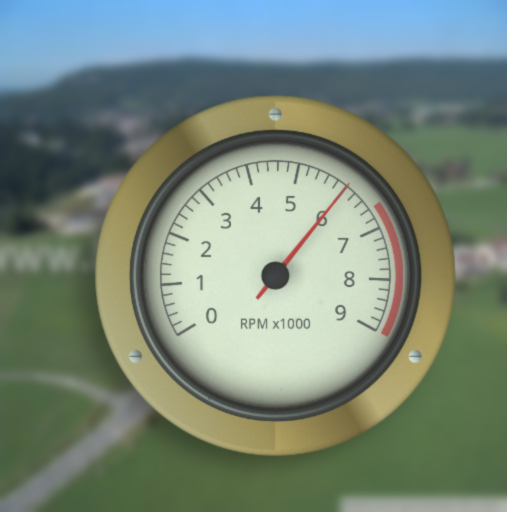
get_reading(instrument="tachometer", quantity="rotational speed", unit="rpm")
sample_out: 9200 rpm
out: 6000 rpm
